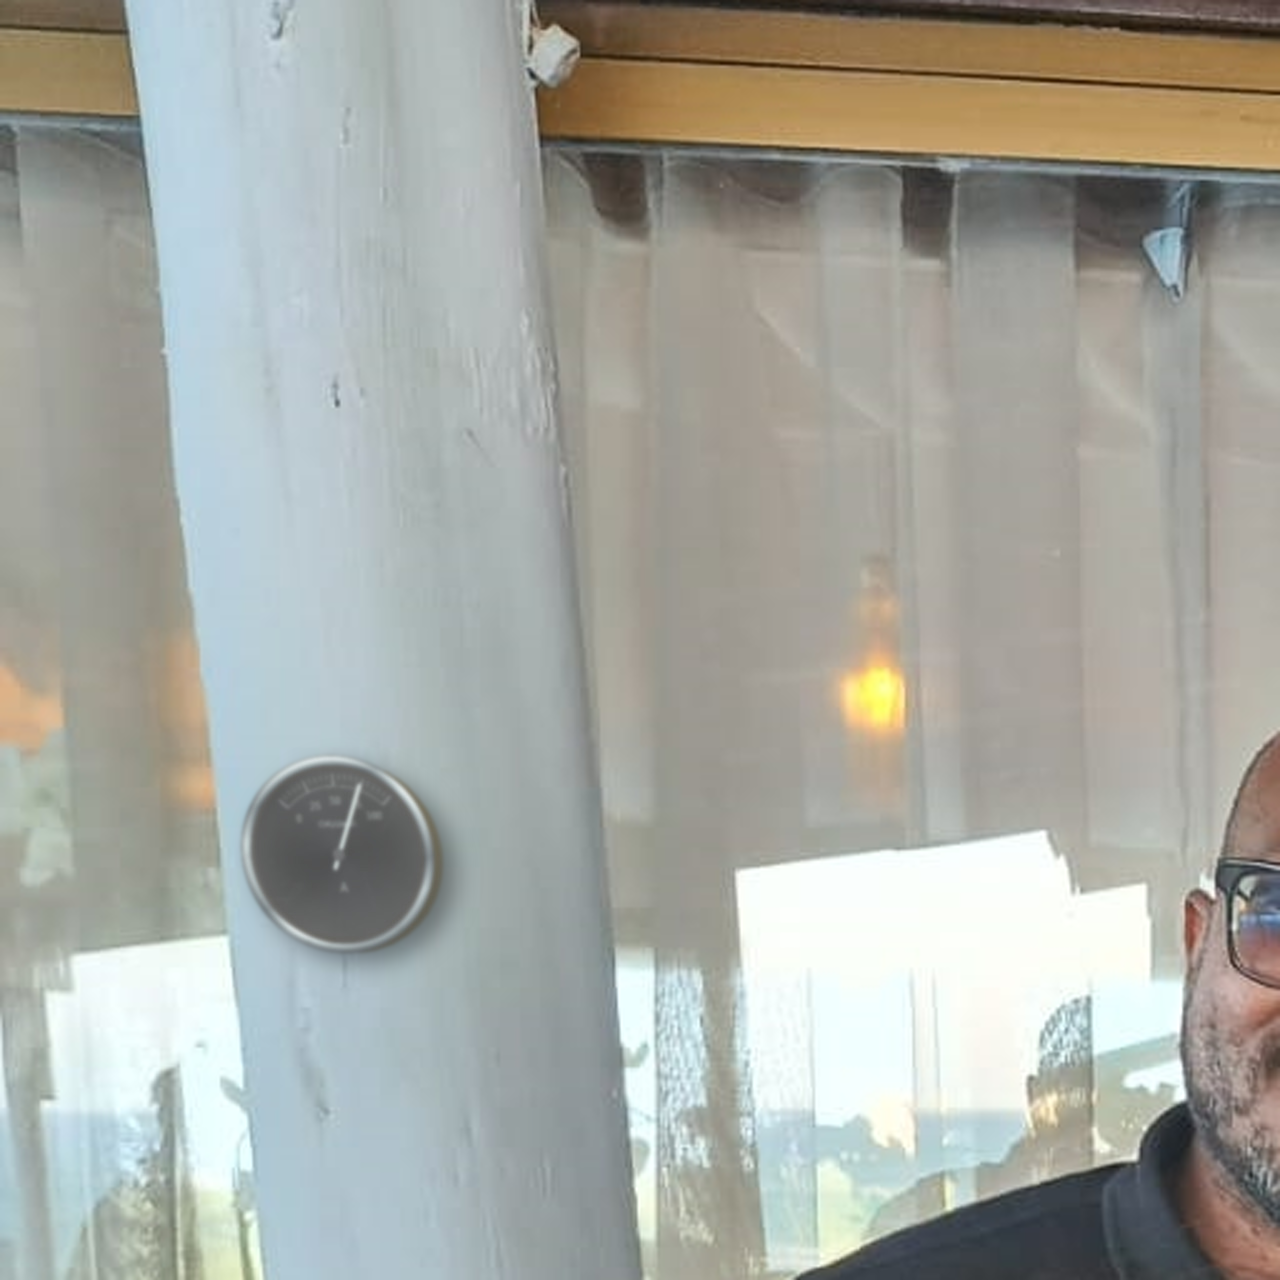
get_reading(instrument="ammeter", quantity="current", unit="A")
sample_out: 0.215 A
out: 75 A
